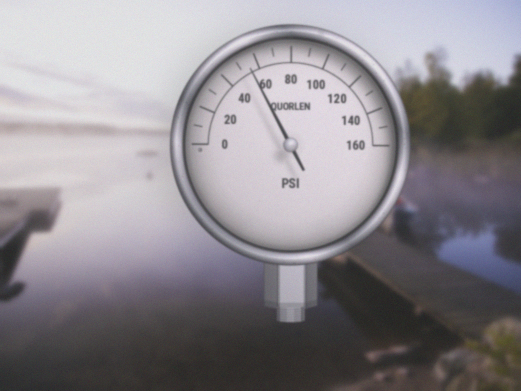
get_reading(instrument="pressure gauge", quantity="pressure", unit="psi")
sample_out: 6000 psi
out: 55 psi
